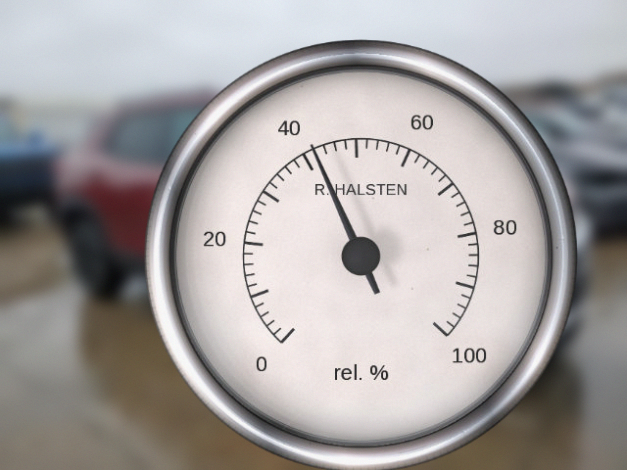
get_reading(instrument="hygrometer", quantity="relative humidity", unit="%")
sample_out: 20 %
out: 42 %
